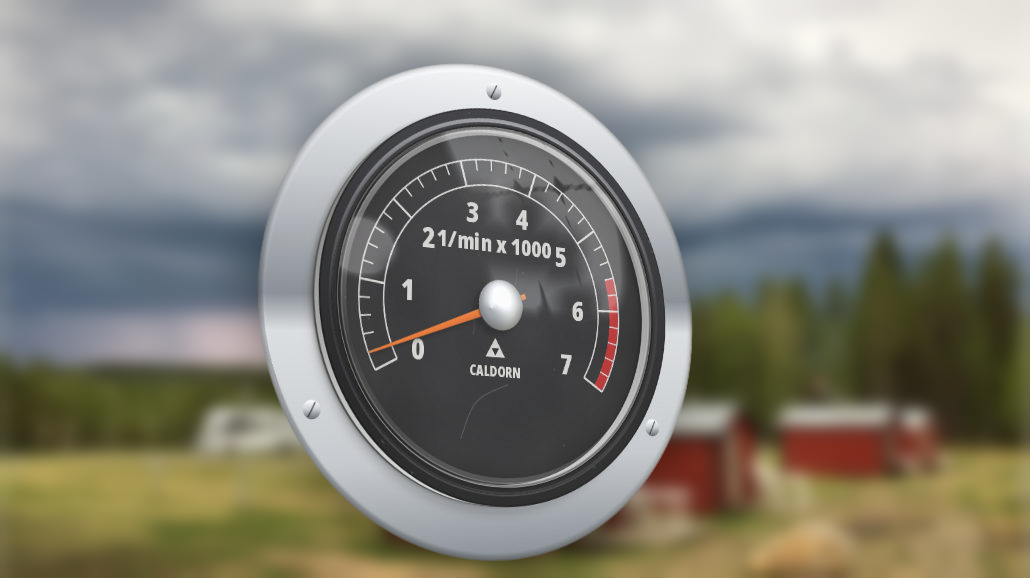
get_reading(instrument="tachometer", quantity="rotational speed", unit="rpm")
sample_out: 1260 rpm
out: 200 rpm
